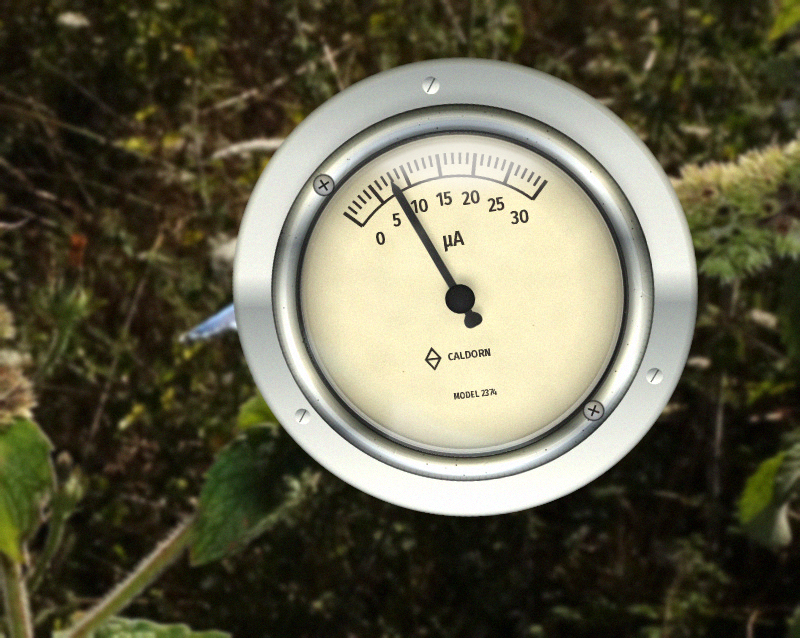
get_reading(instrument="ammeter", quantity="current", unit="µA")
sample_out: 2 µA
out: 8 µA
